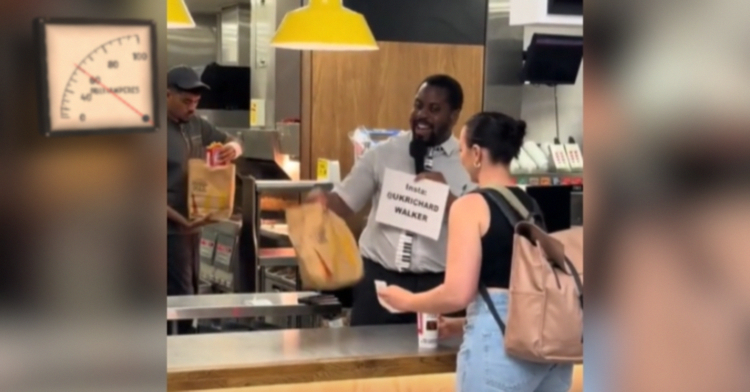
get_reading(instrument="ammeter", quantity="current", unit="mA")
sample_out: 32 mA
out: 60 mA
